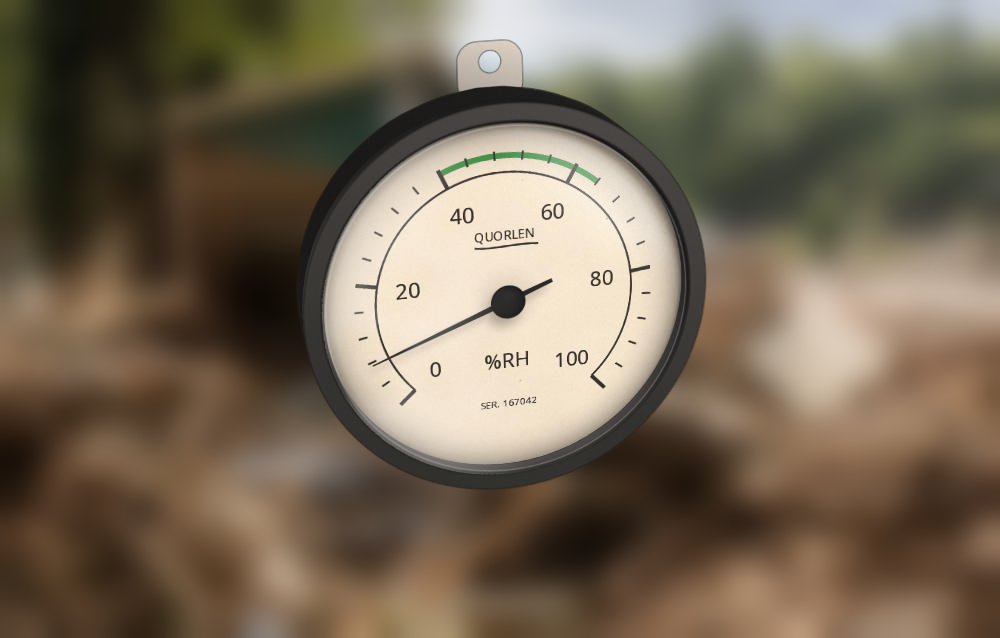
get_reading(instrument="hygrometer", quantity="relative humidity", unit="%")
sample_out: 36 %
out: 8 %
